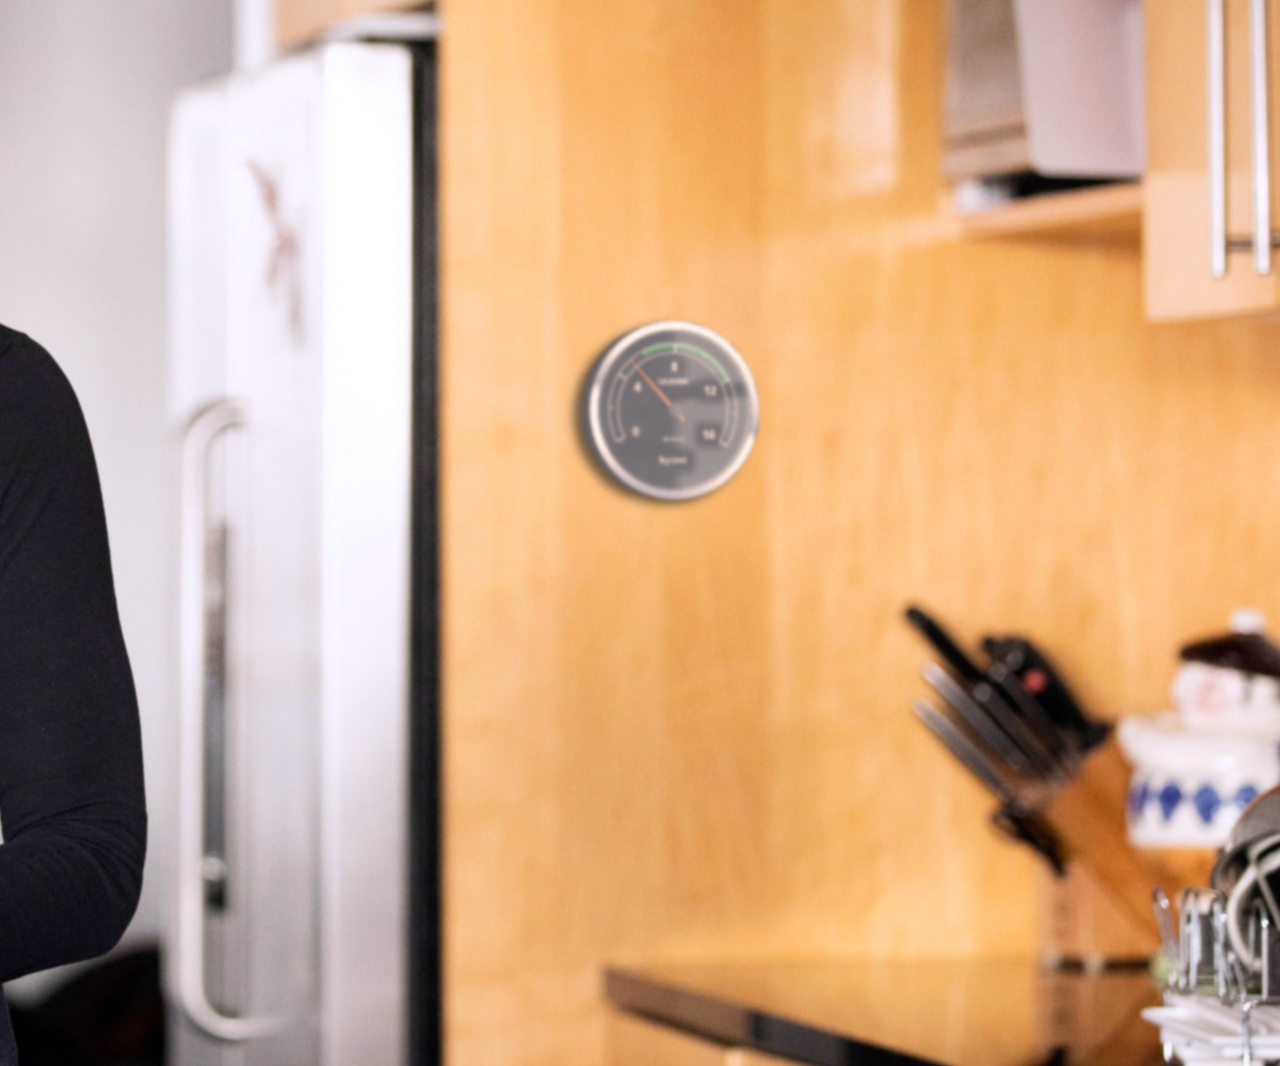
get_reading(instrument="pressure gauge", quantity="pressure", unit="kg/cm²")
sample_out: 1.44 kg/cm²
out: 5 kg/cm²
